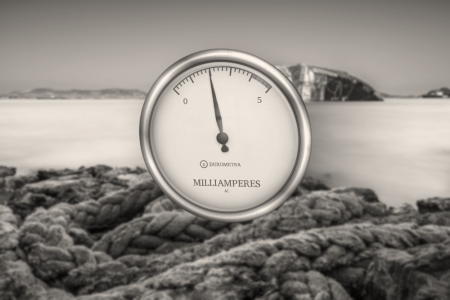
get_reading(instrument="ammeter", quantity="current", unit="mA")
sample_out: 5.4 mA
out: 2 mA
